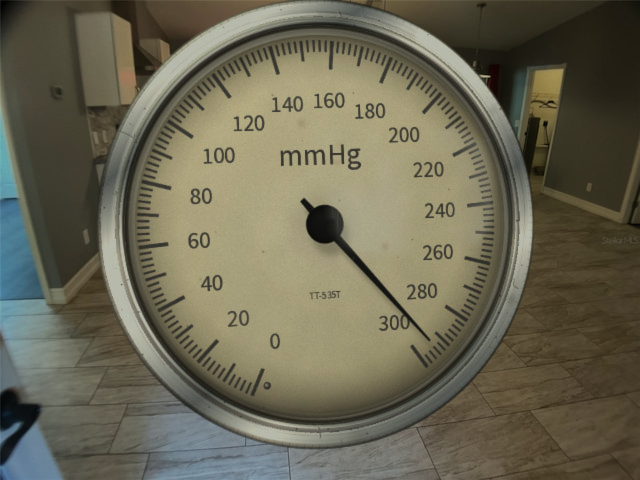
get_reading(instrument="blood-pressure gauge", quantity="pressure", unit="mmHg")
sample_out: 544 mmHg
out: 294 mmHg
